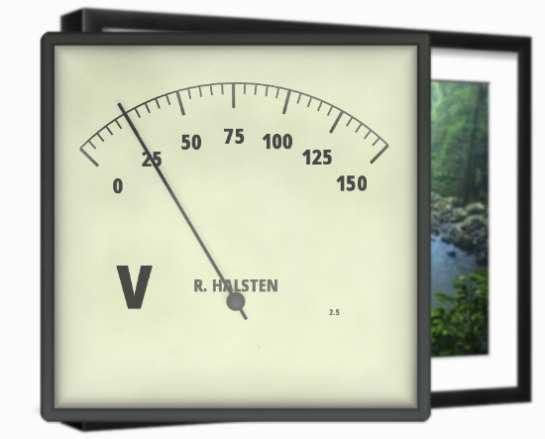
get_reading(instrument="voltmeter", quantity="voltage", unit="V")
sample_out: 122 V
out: 25 V
